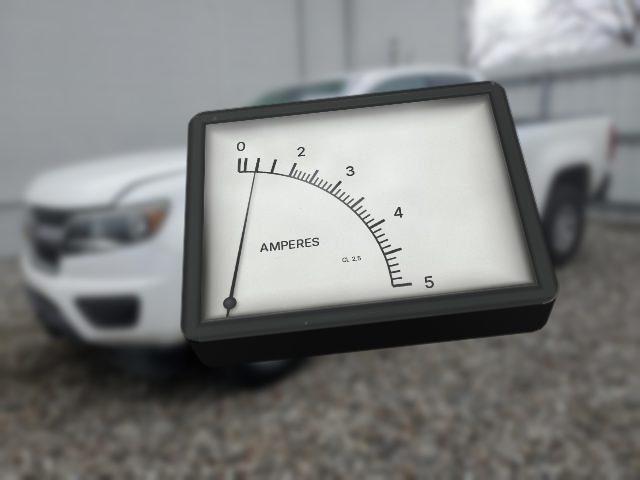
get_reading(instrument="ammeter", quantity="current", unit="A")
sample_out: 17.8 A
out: 1 A
